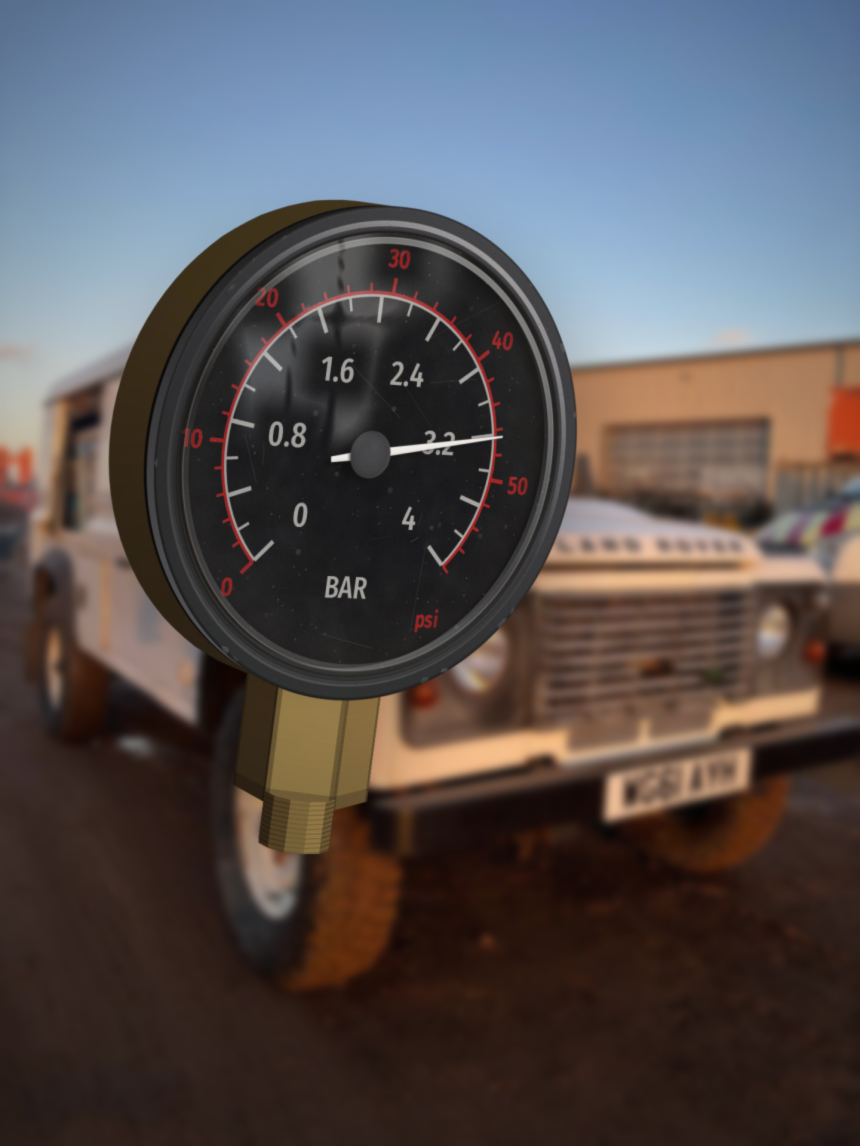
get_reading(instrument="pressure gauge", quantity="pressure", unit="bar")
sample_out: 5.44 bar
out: 3.2 bar
